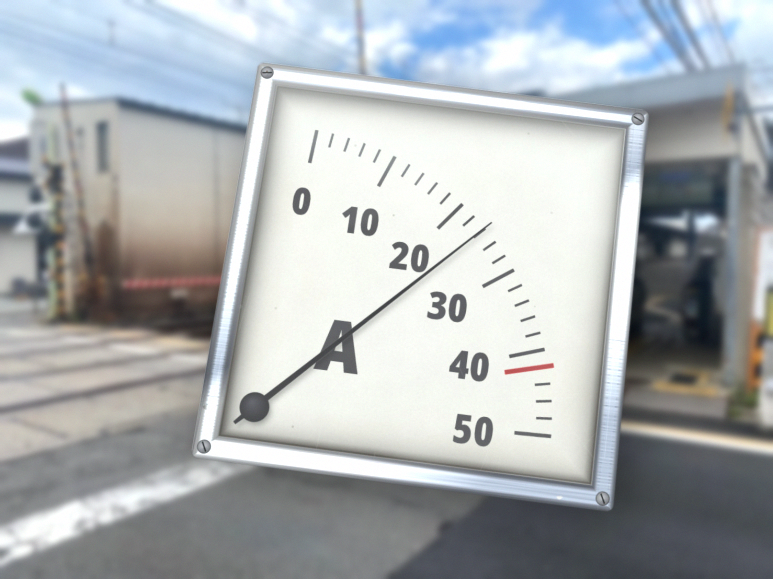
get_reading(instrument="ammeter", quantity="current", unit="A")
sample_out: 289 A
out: 24 A
